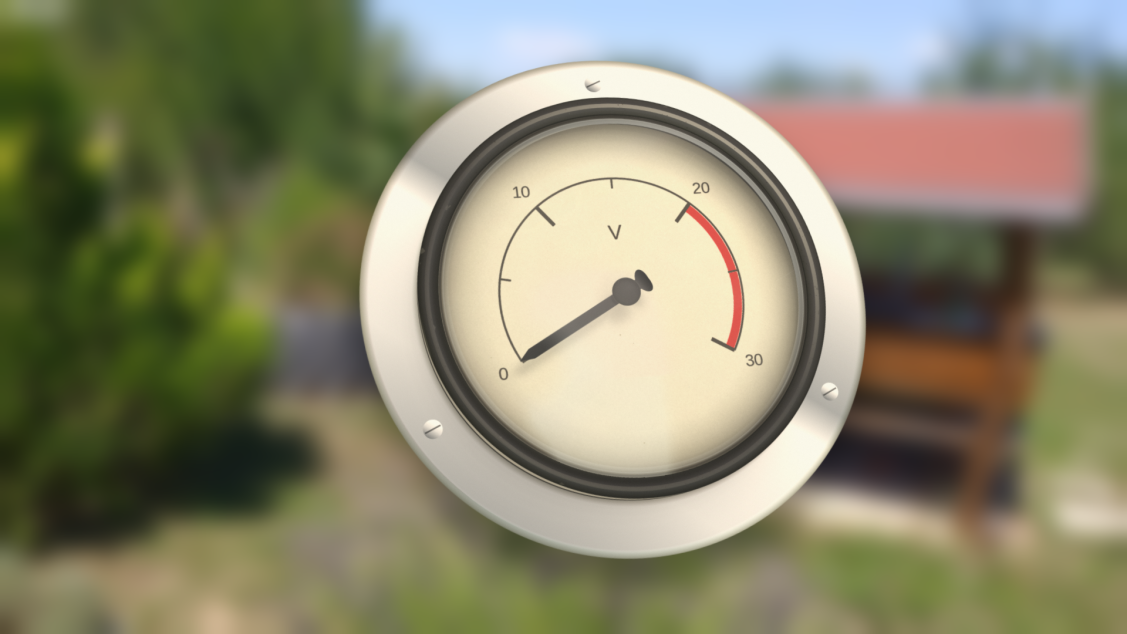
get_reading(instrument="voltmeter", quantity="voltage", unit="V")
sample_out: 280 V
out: 0 V
